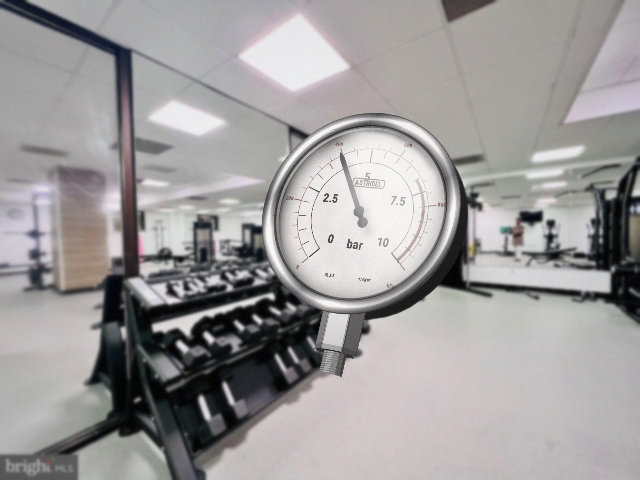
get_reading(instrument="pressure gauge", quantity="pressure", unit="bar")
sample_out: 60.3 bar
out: 4 bar
